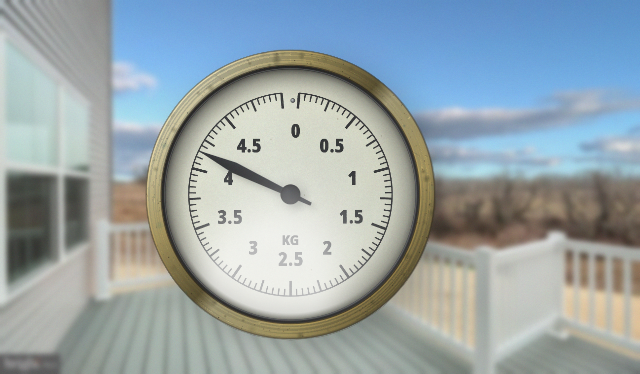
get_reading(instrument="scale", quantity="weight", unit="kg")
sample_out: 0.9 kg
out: 4.15 kg
